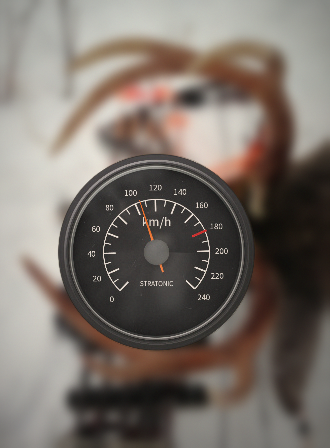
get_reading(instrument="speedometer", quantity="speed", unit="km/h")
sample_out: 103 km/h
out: 105 km/h
